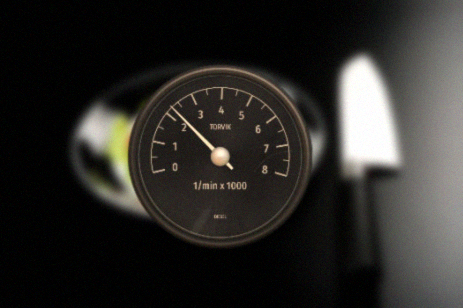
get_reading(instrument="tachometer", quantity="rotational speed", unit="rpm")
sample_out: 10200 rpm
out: 2250 rpm
